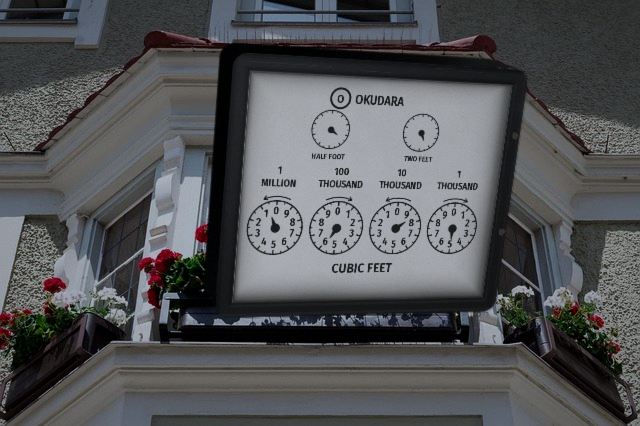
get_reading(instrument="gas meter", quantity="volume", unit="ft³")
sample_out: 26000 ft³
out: 58500 ft³
